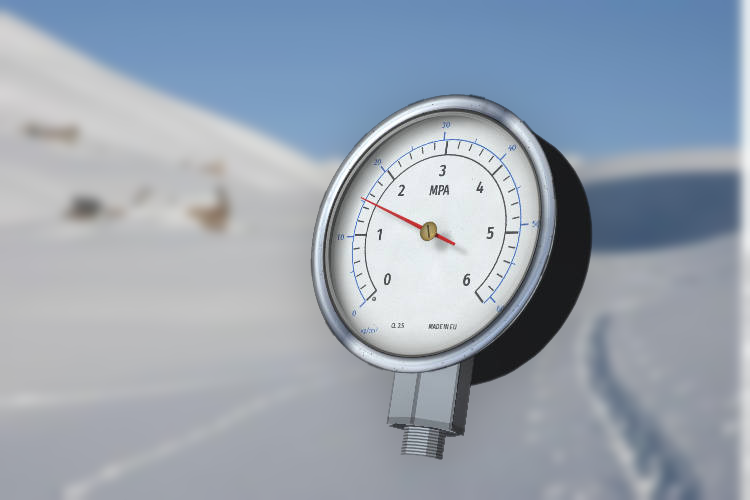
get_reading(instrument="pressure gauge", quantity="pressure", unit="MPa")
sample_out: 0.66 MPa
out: 1.5 MPa
